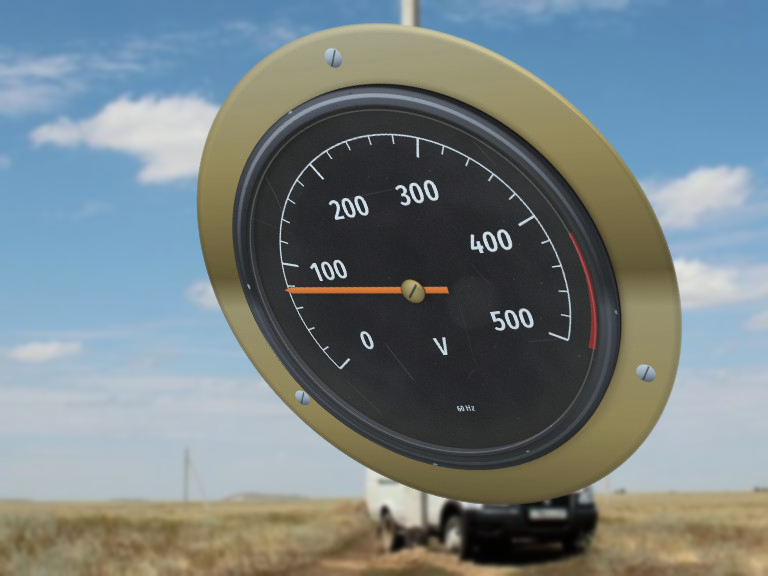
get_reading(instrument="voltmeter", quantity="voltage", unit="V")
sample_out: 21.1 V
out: 80 V
